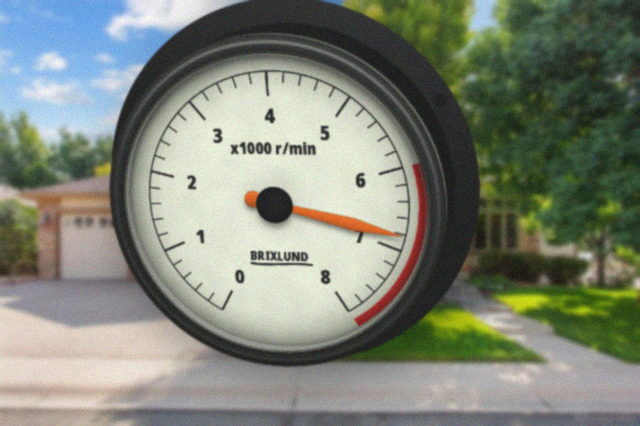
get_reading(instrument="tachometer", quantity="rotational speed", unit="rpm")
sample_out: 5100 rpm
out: 6800 rpm
